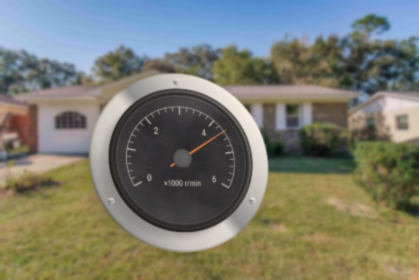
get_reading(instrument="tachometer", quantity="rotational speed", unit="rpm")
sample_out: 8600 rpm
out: 4400 rpm
